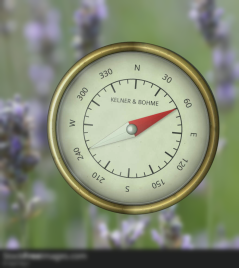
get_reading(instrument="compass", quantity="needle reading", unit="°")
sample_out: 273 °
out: 60 °
